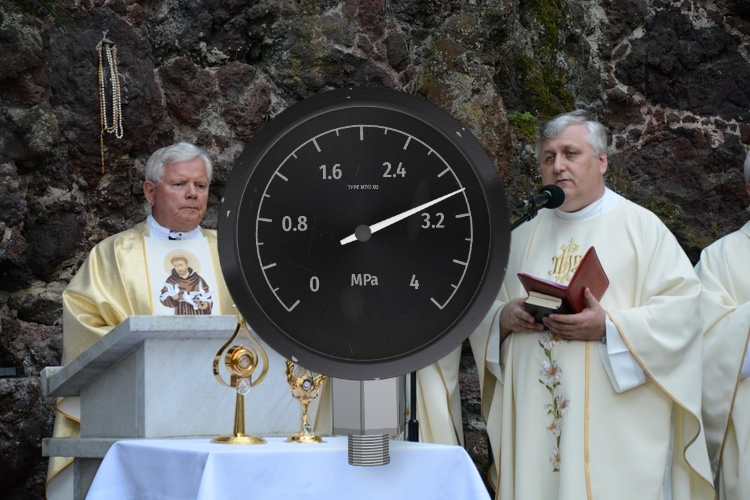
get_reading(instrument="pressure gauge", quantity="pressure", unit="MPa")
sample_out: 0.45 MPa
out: 3 MPa
